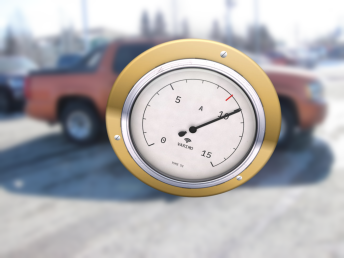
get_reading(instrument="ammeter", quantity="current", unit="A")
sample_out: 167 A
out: 10 A
